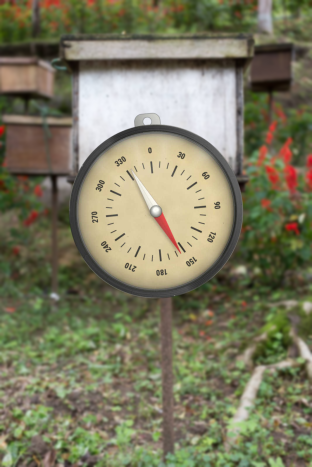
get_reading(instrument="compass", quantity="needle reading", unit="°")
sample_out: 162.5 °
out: 155 °
